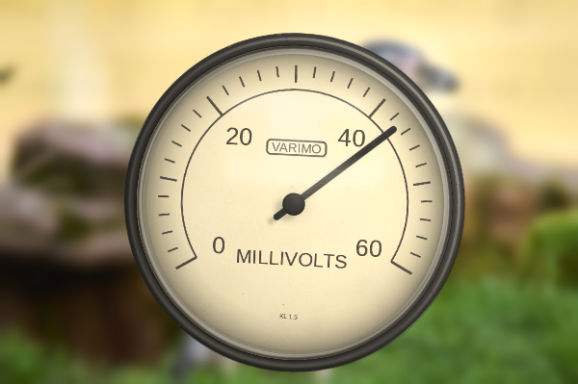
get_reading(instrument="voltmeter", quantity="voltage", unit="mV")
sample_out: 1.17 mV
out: 43 mV
